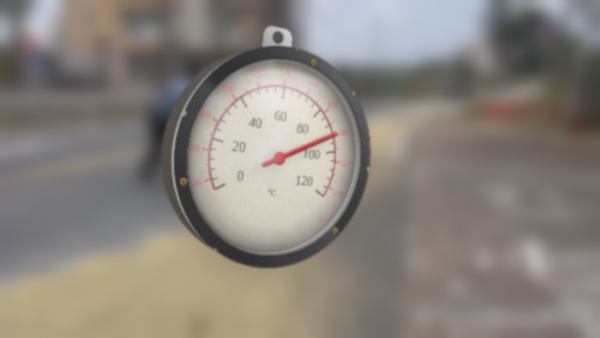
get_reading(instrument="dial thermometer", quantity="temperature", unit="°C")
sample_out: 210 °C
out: 92 °C
